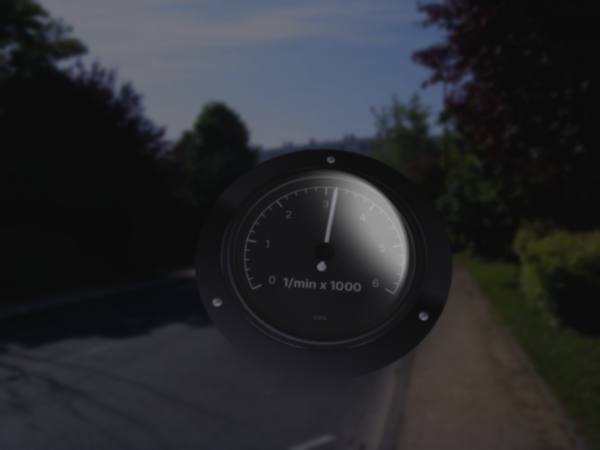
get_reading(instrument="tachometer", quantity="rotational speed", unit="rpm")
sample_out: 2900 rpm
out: 3200 rpm
